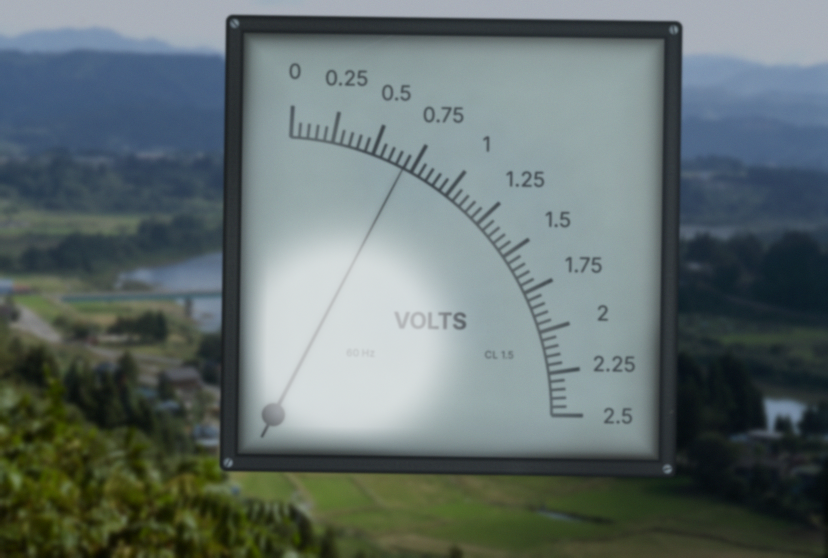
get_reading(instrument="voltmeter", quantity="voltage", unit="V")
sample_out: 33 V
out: 0.7 V
